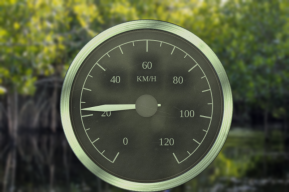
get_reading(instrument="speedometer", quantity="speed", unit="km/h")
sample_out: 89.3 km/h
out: 22.5 km/h
